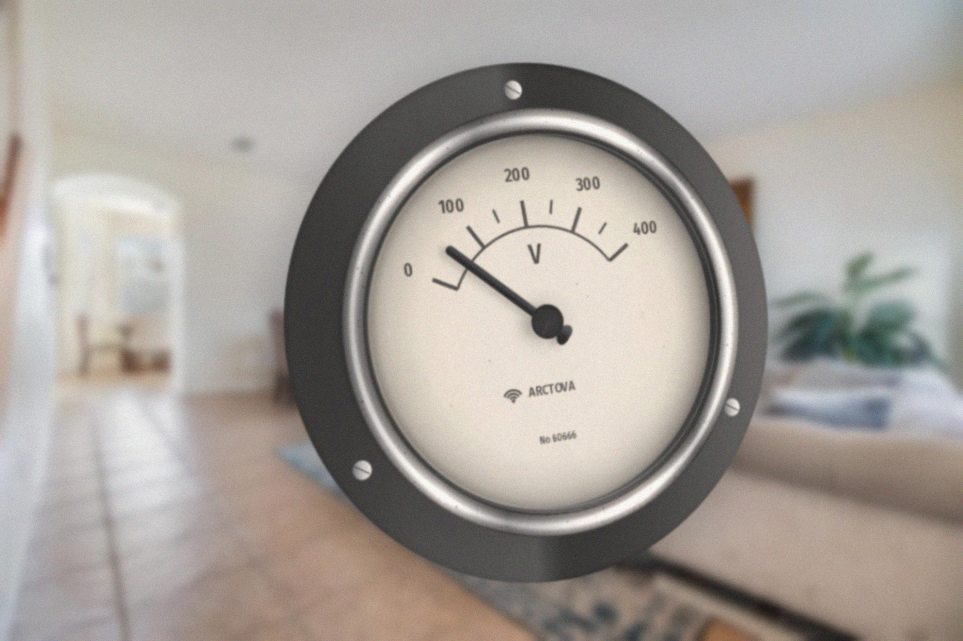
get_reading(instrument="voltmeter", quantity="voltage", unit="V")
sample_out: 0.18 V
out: 50 V
